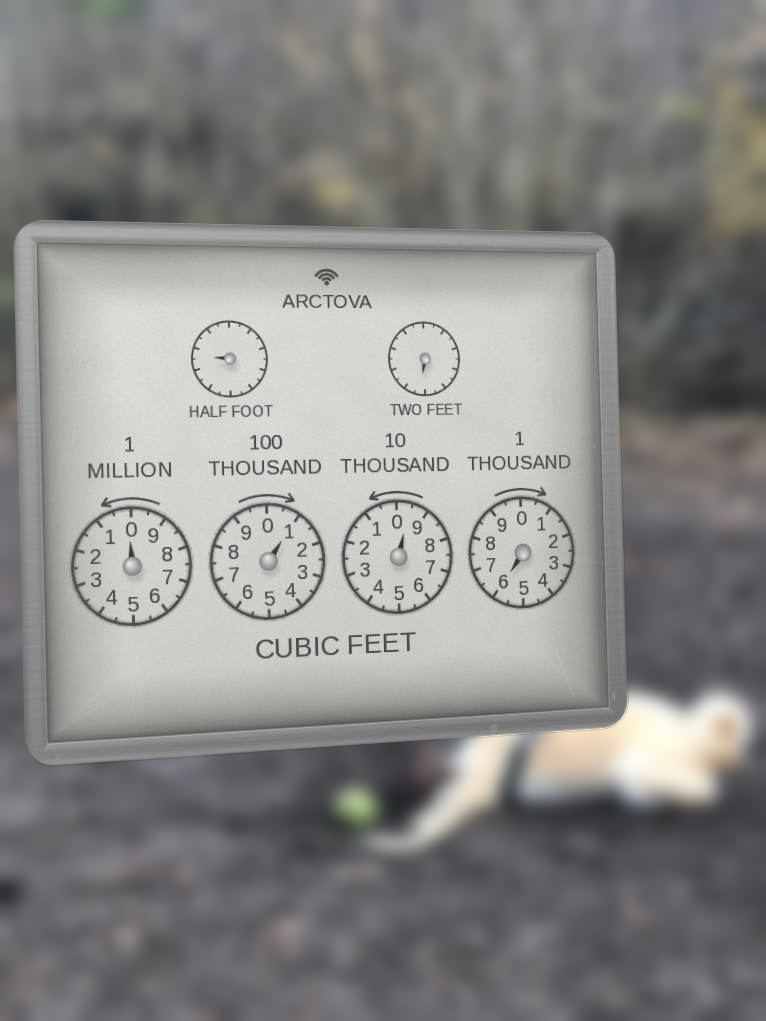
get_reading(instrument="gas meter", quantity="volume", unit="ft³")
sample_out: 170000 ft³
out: 9600 ft³
